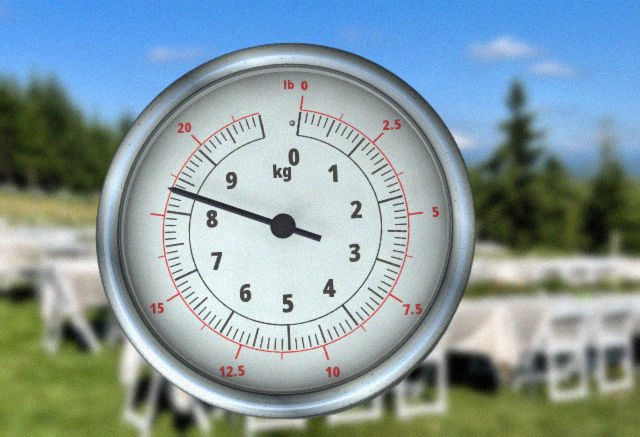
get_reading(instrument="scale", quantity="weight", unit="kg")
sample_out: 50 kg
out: 8.3 kg
